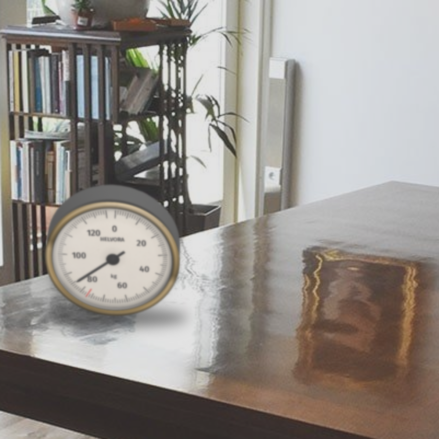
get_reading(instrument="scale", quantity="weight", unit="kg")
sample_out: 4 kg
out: 85 kg
